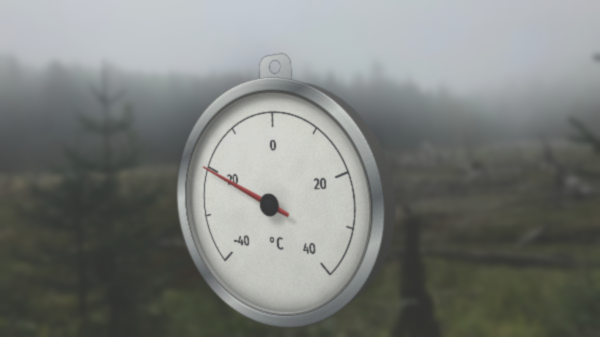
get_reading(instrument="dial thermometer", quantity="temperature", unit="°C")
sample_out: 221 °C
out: -20 °C
